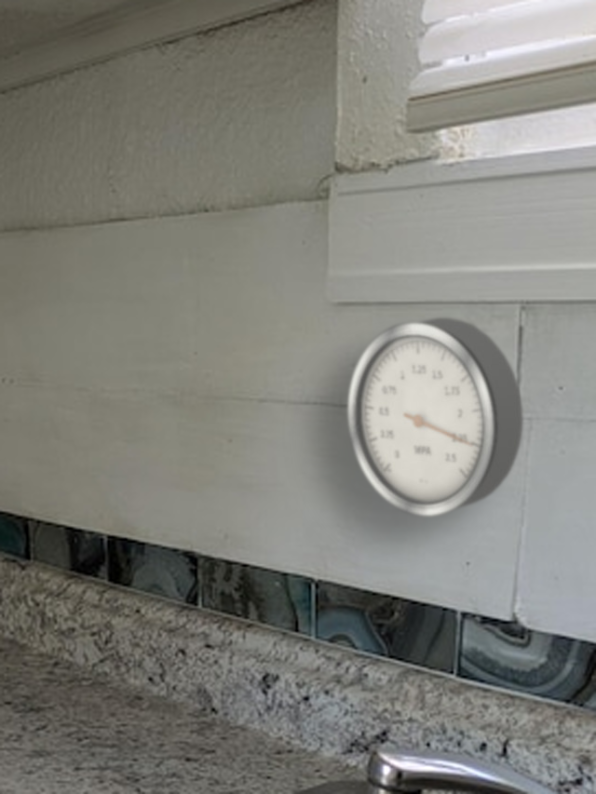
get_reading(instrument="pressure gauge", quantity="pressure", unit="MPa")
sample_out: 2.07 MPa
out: 2.25 MPa
